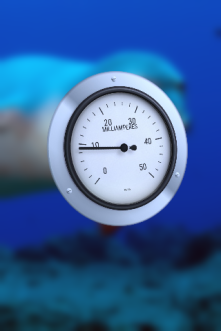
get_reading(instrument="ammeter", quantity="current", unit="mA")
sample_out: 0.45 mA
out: 9 mA
